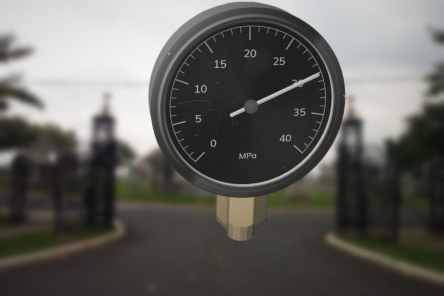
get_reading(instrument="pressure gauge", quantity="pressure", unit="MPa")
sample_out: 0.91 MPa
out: 30 MPa
